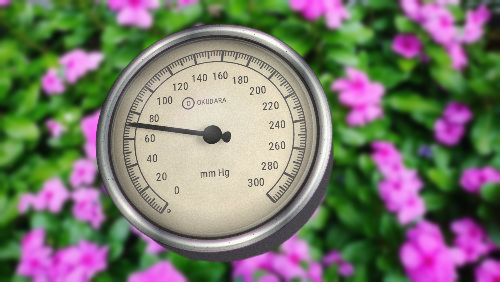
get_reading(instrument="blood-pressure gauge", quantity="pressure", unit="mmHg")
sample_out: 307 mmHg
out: 70 mmHg
